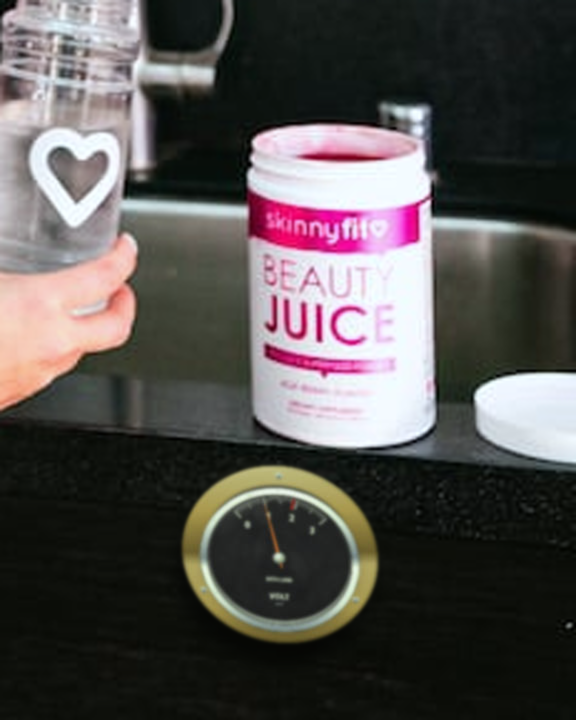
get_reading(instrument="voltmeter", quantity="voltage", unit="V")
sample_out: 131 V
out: 1 V
